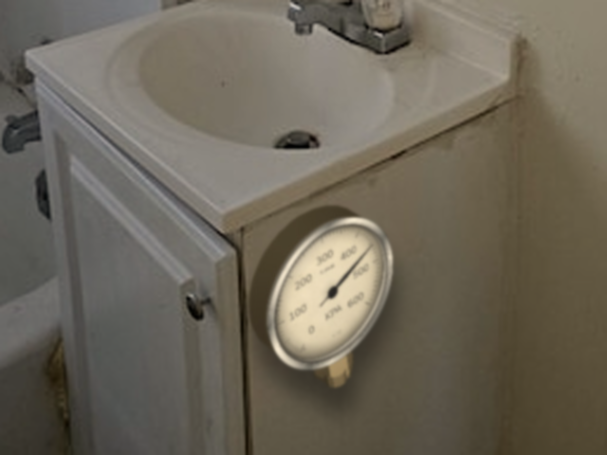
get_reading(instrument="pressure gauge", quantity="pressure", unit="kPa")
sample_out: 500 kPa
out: 450 kPa
